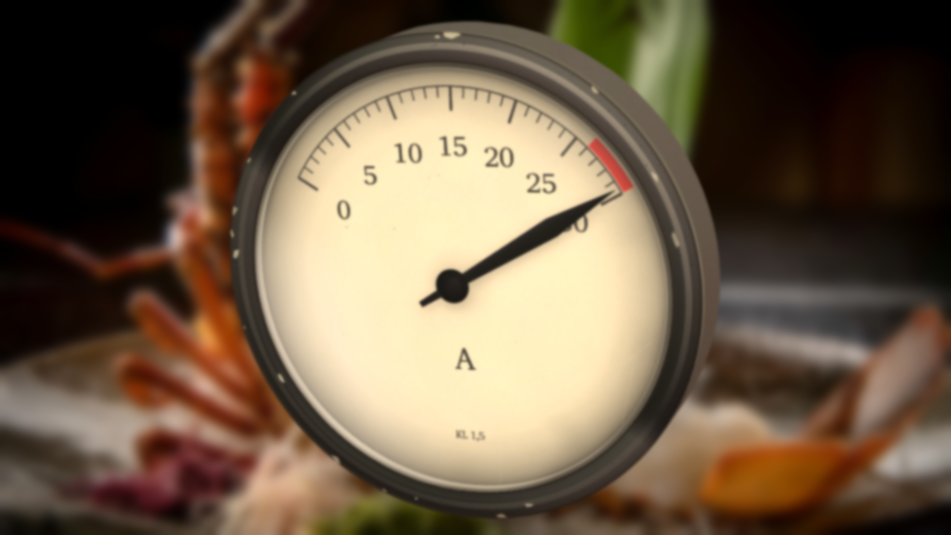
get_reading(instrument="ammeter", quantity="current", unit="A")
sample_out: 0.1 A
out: 29.5 A
